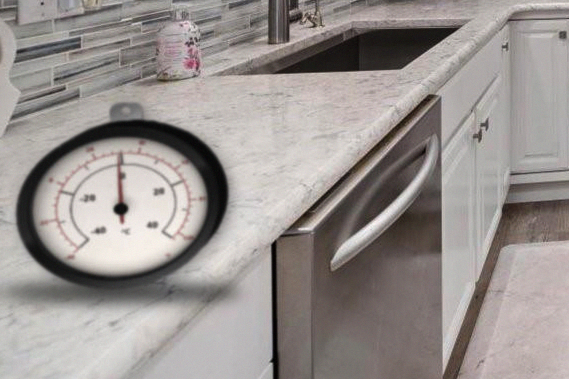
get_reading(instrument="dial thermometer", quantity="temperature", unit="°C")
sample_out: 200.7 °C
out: 0 °C
